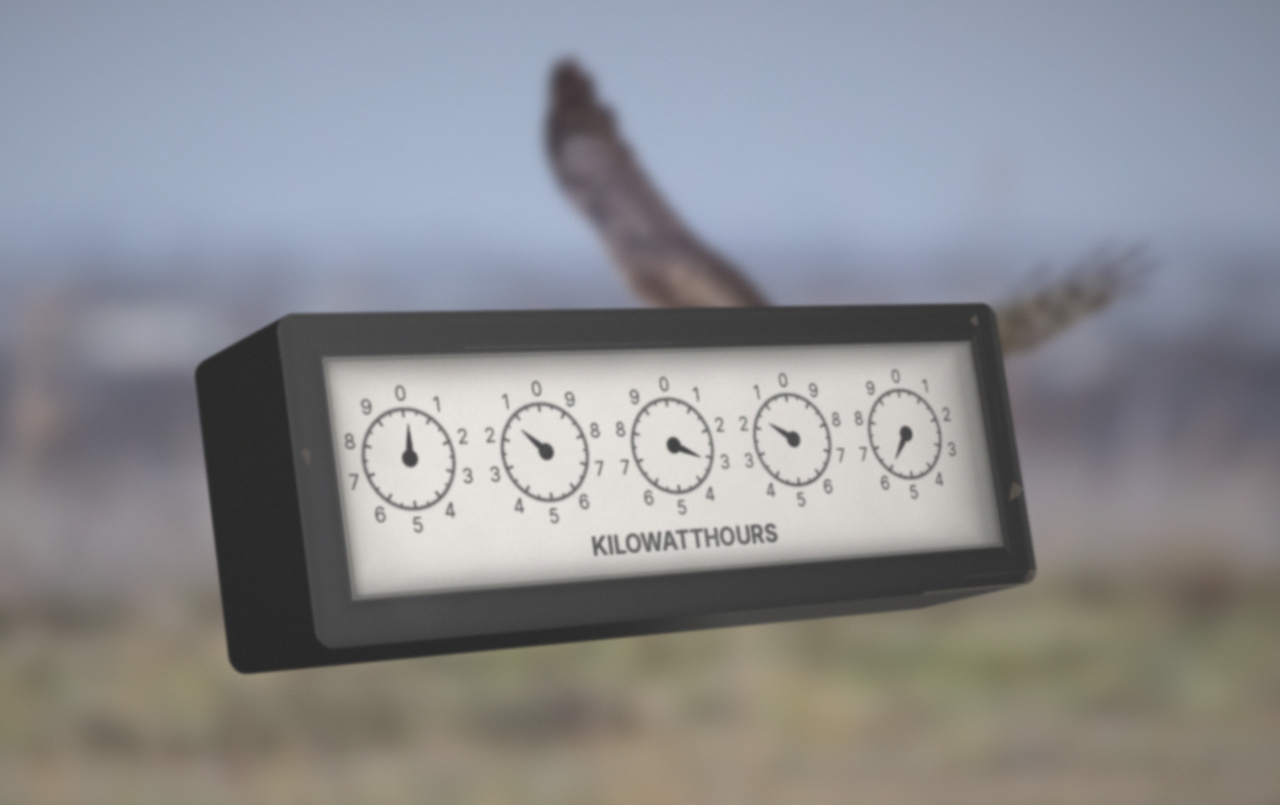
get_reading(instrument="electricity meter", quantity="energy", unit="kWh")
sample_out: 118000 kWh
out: 1316 kWh
